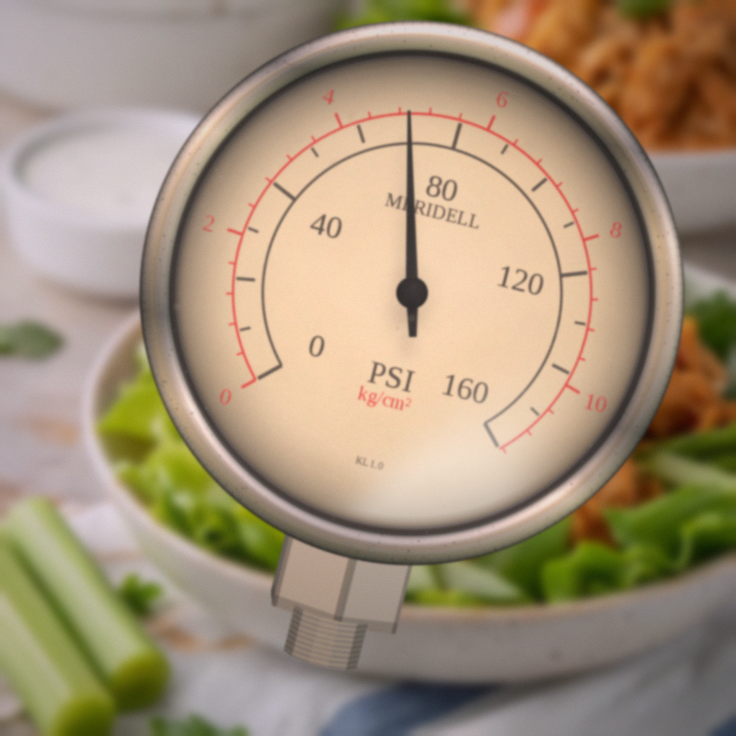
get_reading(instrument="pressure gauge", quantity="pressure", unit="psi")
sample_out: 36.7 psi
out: 70 psi
